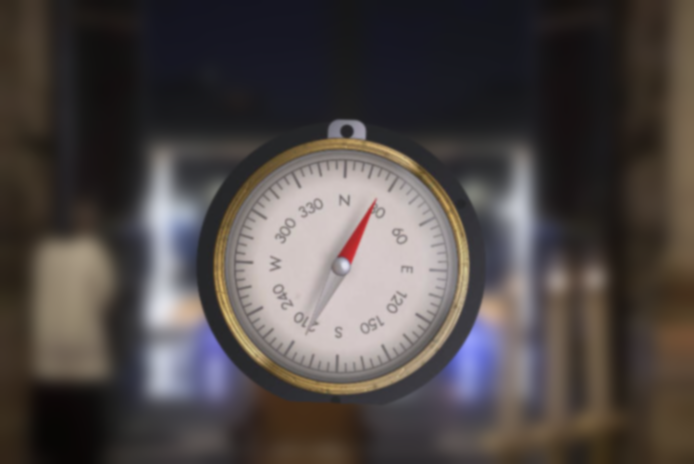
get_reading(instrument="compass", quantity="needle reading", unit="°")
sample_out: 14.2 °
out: 25 °
